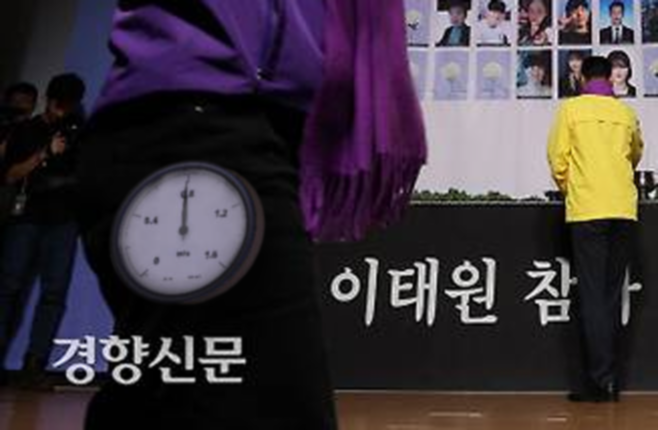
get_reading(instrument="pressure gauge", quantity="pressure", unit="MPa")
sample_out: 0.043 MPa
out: 0.8 MPa
